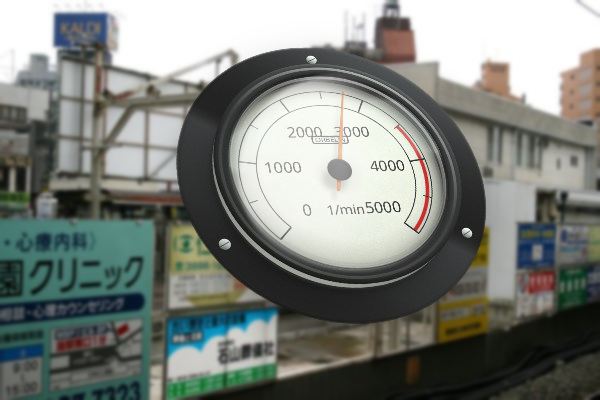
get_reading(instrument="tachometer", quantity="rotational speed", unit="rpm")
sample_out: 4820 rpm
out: 2750 rpm
